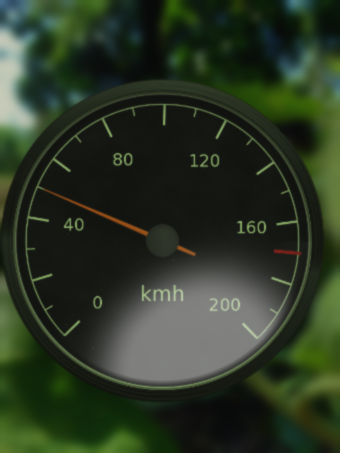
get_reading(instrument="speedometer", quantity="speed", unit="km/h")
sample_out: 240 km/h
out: 50 km/h
